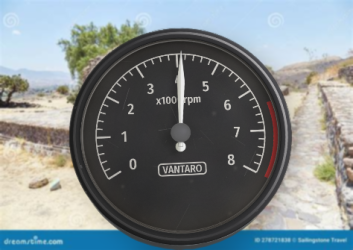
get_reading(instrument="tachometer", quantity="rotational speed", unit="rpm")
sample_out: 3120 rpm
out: 4100 rpm
